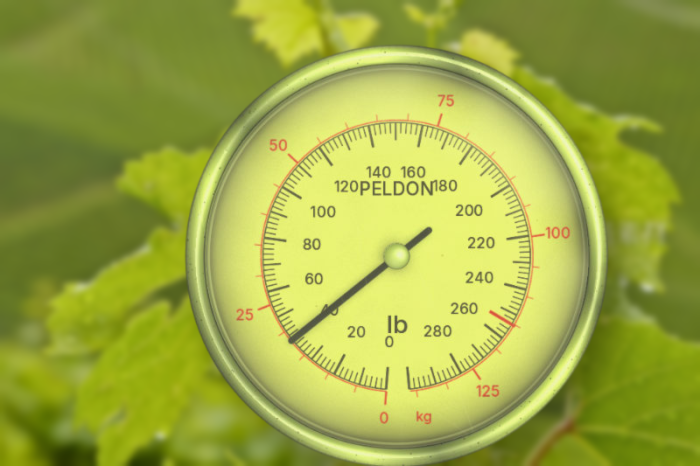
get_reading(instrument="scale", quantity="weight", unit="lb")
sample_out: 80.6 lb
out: 40 lb
